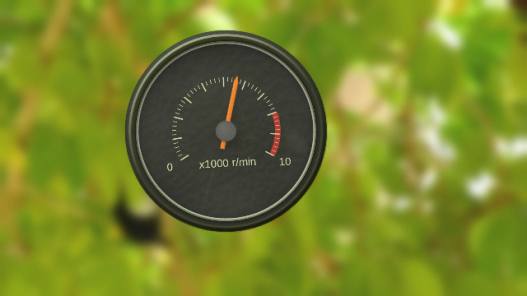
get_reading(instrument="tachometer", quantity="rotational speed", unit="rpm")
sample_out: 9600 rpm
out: 5600 rpm
